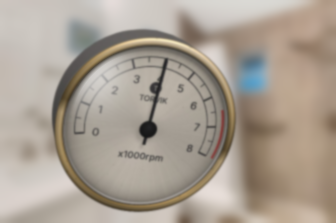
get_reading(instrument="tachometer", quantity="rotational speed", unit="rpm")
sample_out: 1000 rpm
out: 4000 rpm
